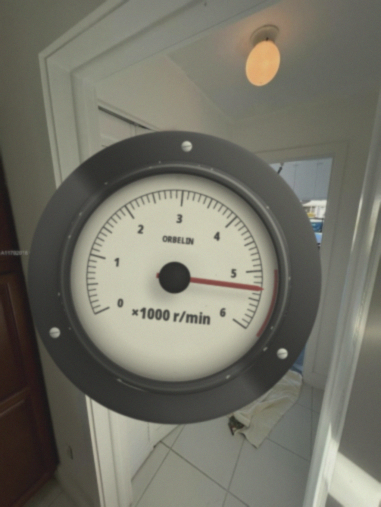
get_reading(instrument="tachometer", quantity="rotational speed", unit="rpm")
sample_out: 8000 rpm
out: 5300 rpm
